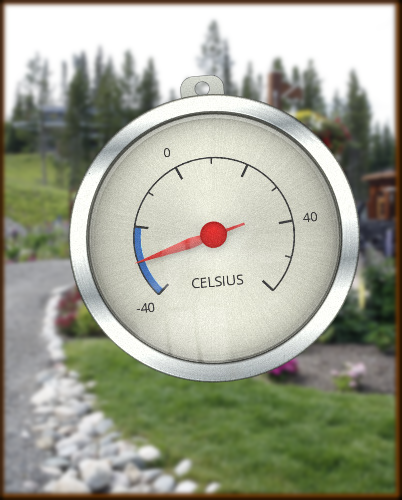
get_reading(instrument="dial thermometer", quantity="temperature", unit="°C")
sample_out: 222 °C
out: -30 °C
